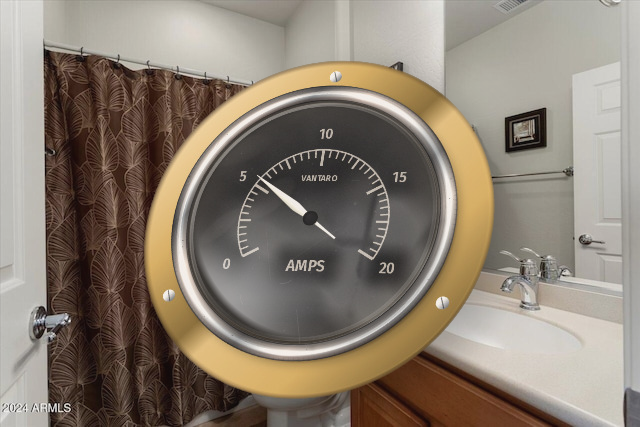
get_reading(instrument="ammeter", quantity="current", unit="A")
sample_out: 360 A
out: 5.5 A
